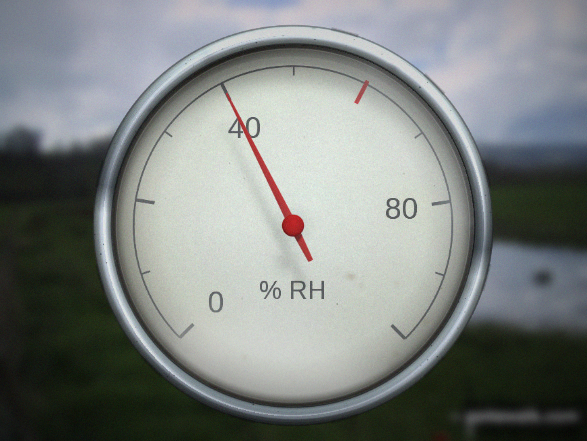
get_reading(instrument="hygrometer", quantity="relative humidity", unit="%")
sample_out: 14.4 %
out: 40 %
